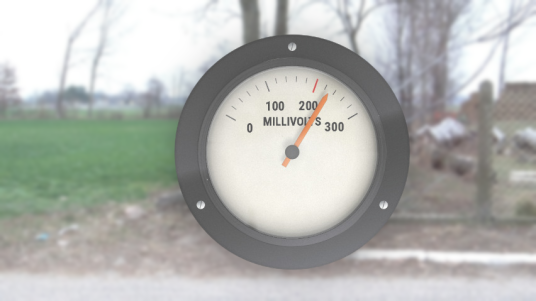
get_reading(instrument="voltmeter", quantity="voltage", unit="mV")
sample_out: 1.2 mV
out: 230 mV
